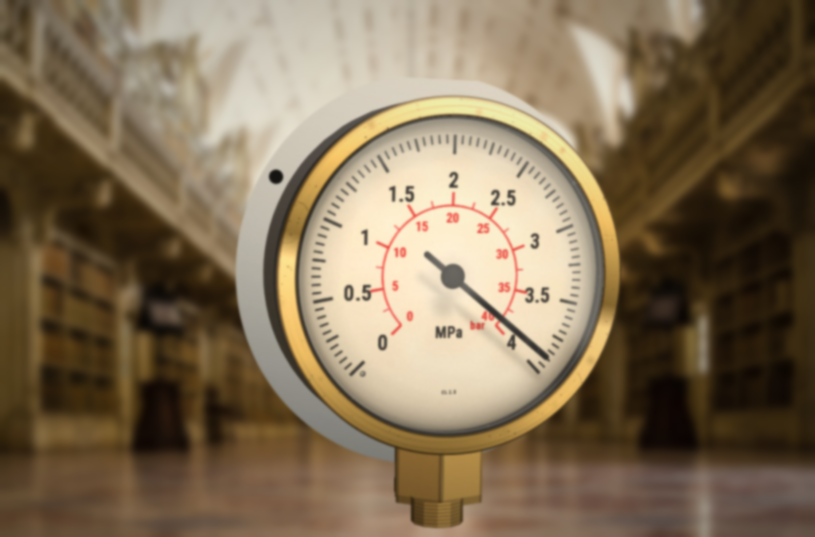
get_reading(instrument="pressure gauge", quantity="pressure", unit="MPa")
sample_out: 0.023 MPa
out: 3.9 MPa
